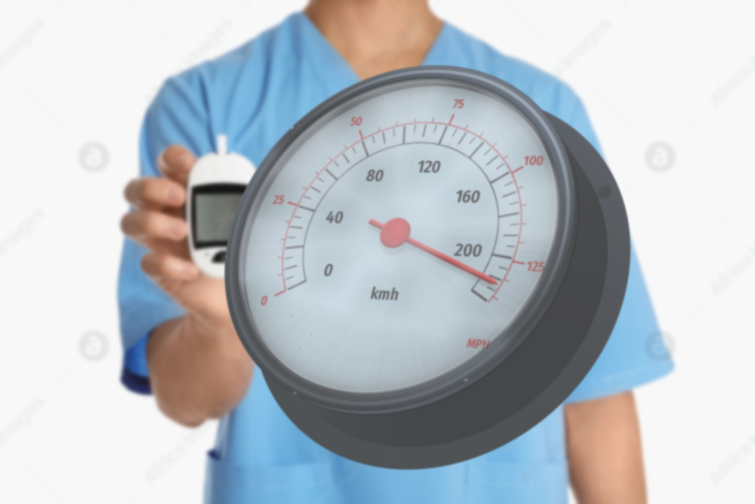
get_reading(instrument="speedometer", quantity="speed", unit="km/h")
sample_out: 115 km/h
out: 212.5 km/h
